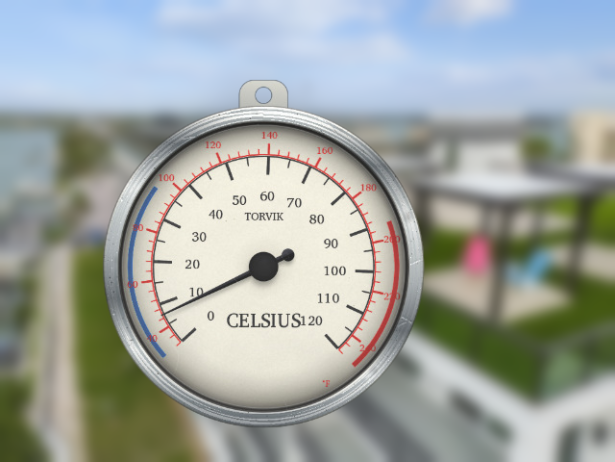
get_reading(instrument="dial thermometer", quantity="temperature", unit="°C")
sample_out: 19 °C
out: 7.5 °C
